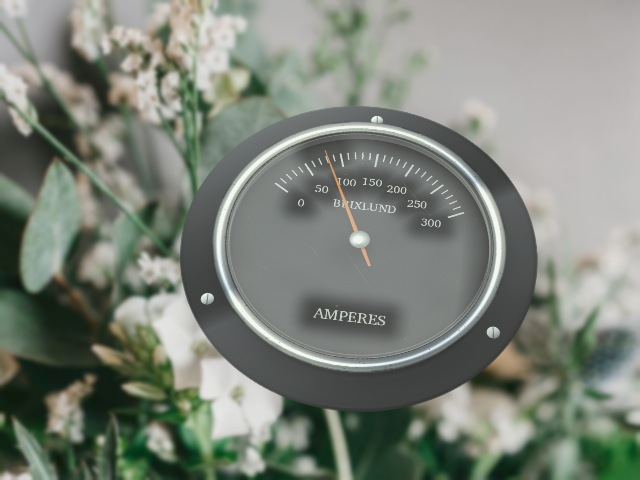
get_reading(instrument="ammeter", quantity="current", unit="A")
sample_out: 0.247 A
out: 80 A
